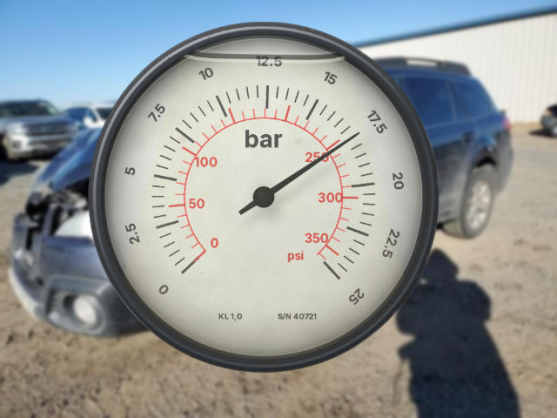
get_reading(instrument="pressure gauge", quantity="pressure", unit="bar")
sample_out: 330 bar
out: 17.5 bar
